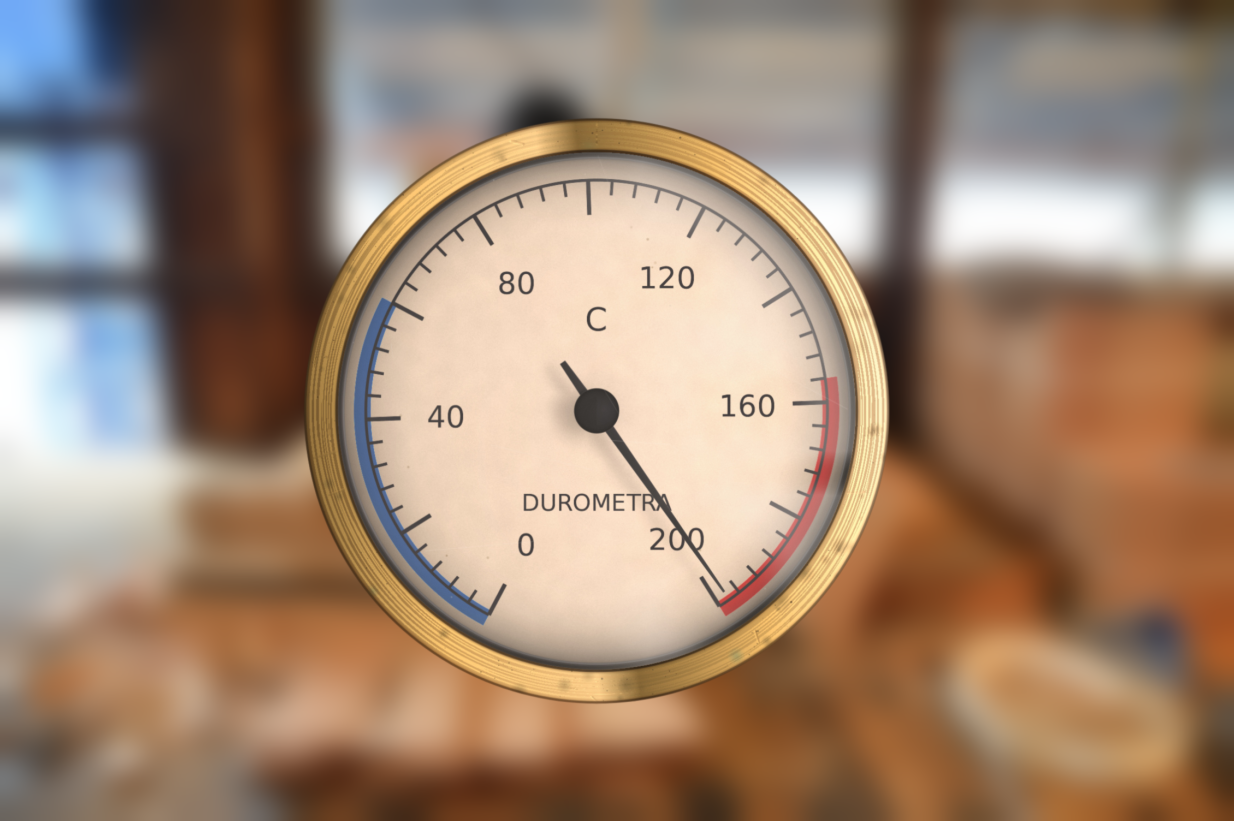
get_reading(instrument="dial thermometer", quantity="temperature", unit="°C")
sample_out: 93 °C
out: 198 °C
